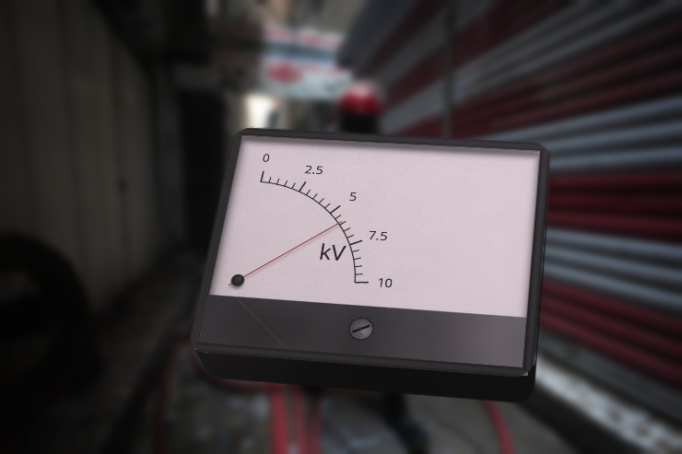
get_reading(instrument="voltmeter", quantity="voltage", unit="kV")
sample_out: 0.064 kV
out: 6 kV
